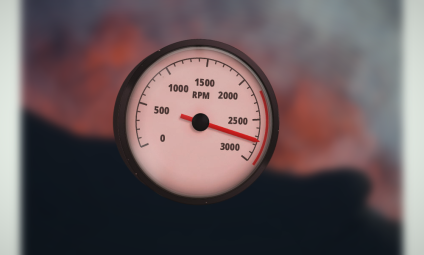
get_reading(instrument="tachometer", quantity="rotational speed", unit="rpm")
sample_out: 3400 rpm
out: 2750 rpm
